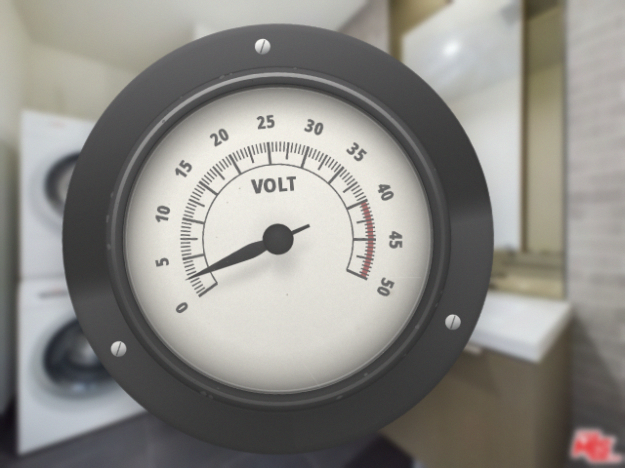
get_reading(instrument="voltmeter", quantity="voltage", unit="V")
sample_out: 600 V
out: 2.5 V
